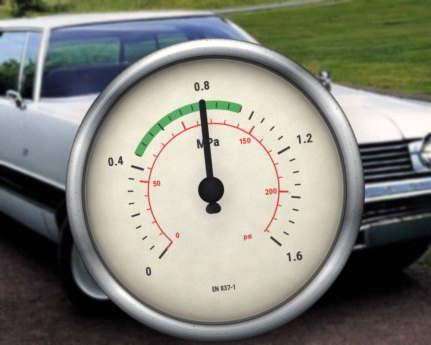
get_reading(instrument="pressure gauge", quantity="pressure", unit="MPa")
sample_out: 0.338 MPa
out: 0.8 MPa
